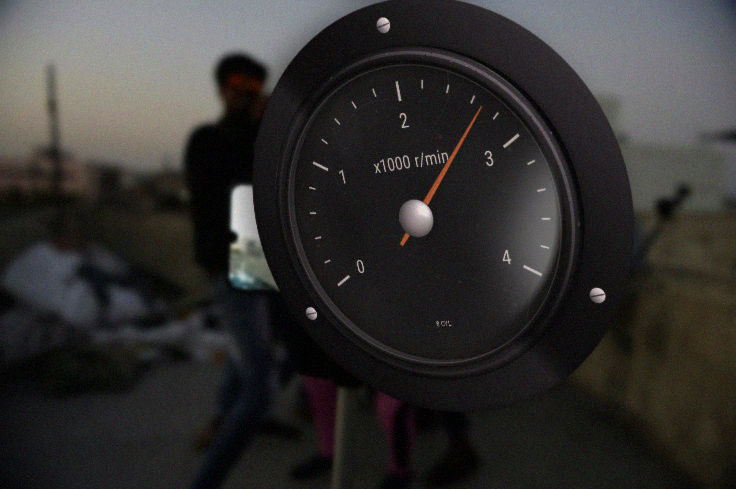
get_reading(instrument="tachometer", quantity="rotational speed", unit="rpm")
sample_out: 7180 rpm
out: 2700 rpm
